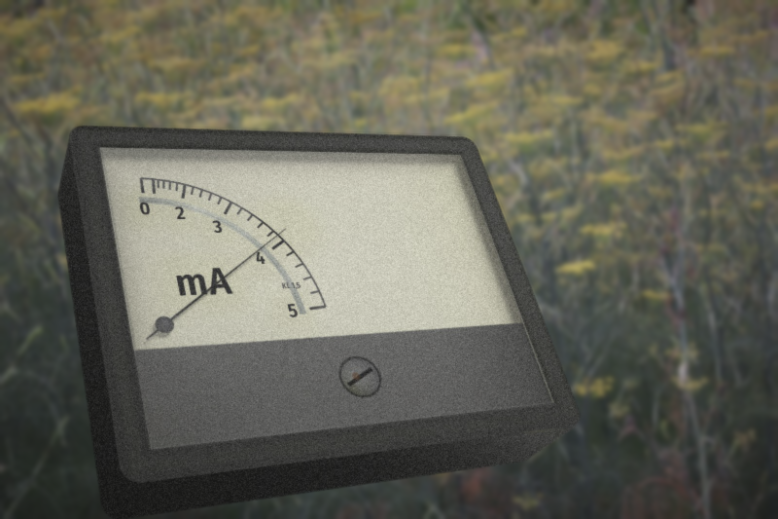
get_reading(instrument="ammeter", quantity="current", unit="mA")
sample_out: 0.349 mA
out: 3.9 mA
